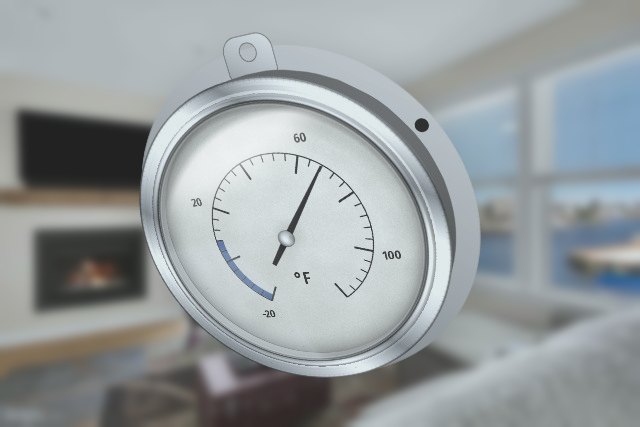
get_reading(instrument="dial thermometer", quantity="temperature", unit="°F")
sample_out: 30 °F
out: 68 °F
